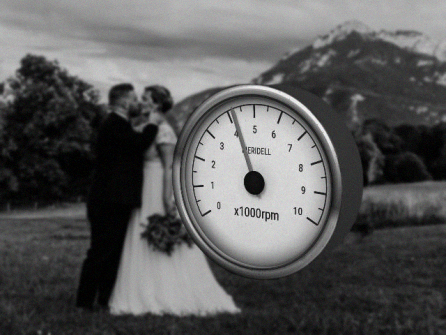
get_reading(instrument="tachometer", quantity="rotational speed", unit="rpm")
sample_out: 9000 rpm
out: 4250 rpm
